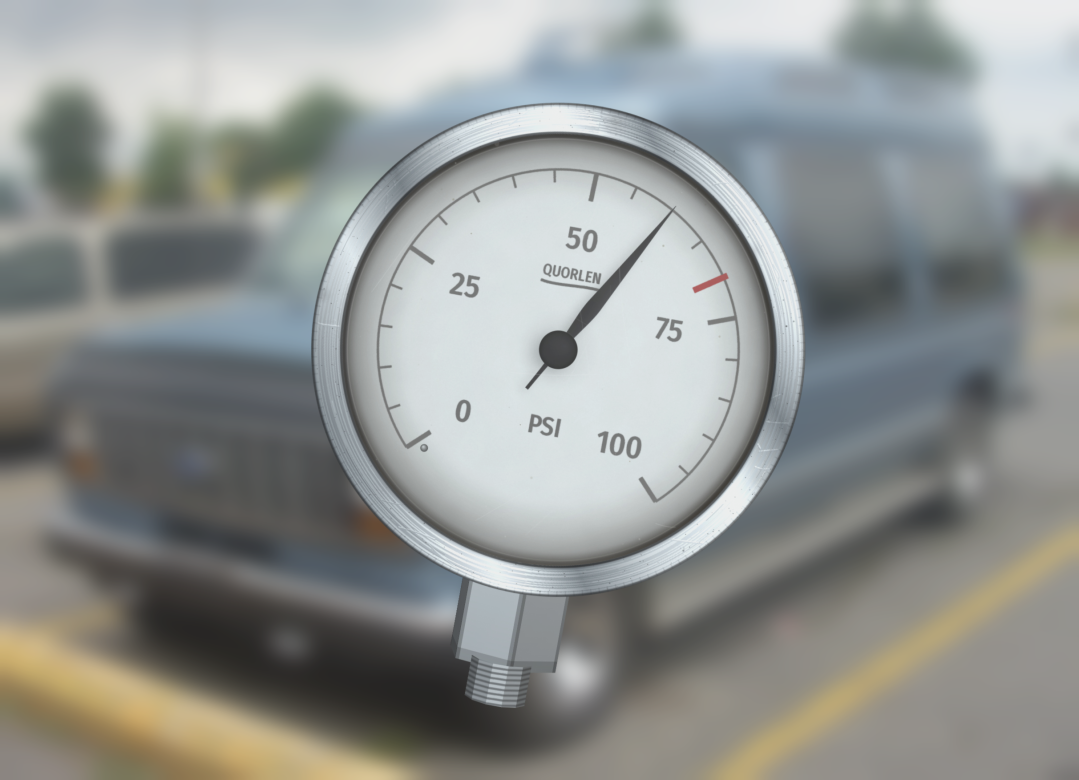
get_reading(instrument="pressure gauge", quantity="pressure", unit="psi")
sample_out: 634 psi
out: 60 psi
